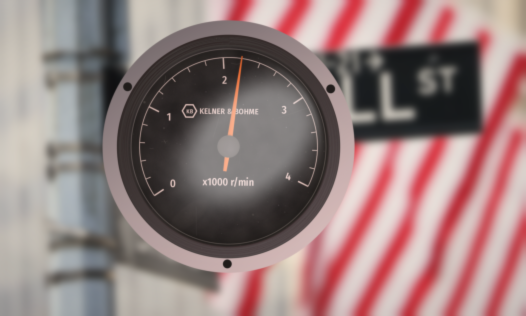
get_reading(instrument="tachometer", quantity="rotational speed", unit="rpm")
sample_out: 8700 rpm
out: 2200 rpm
